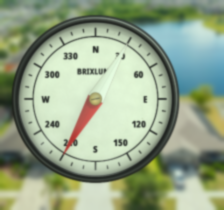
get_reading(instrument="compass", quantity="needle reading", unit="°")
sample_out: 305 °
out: 210 °
